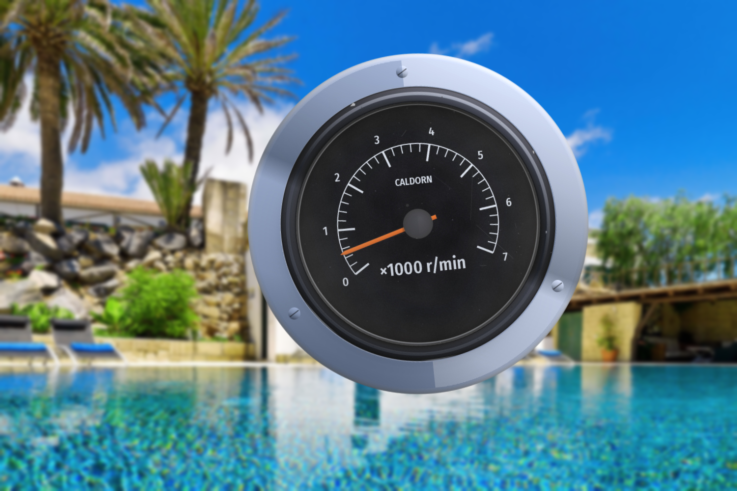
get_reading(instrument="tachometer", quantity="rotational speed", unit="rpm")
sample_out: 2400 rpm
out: 500 rpm
